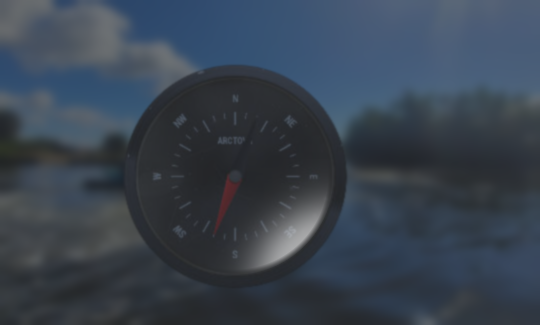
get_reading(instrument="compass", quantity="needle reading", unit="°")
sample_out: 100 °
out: 200 °
